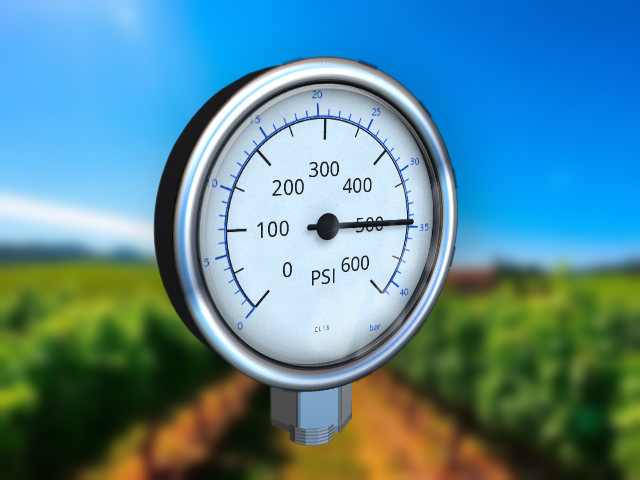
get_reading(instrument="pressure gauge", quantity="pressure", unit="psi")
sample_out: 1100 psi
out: 500 psi
